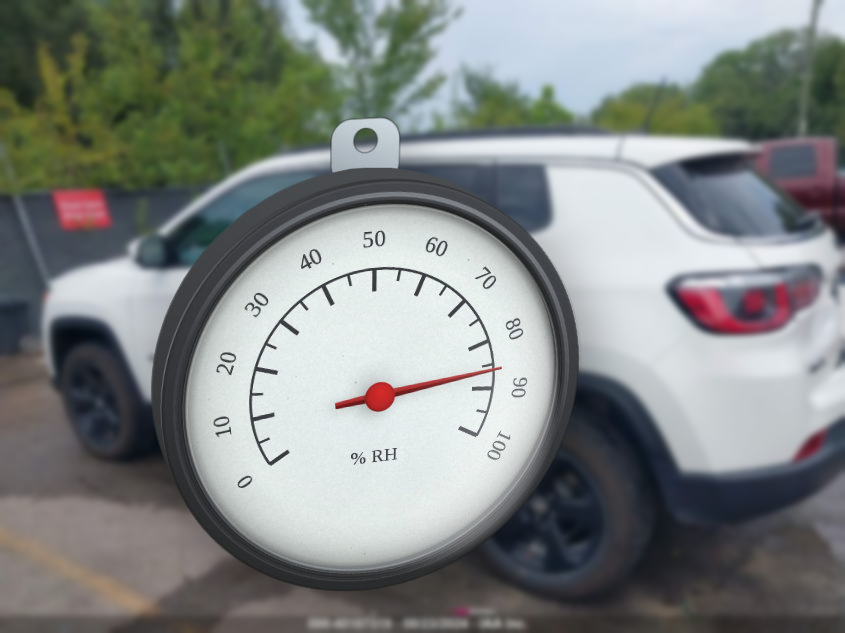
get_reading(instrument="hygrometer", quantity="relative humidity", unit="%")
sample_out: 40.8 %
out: 85 %
